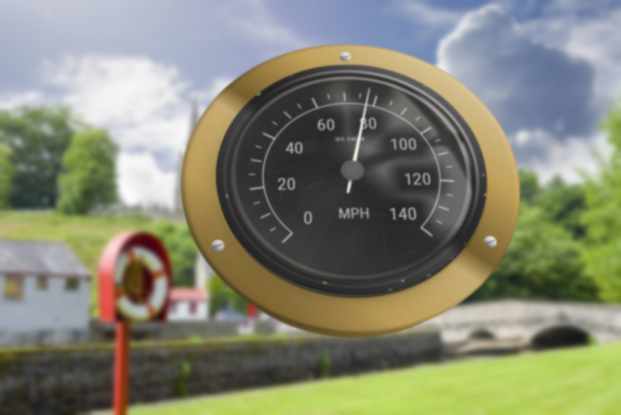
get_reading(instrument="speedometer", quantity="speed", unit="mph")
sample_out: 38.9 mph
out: 77.5 mph
